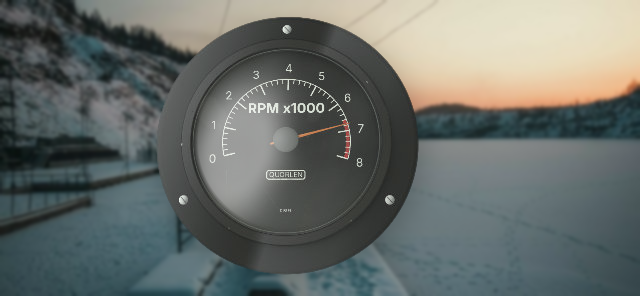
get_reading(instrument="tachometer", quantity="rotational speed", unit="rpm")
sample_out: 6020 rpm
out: 6800 rpm
